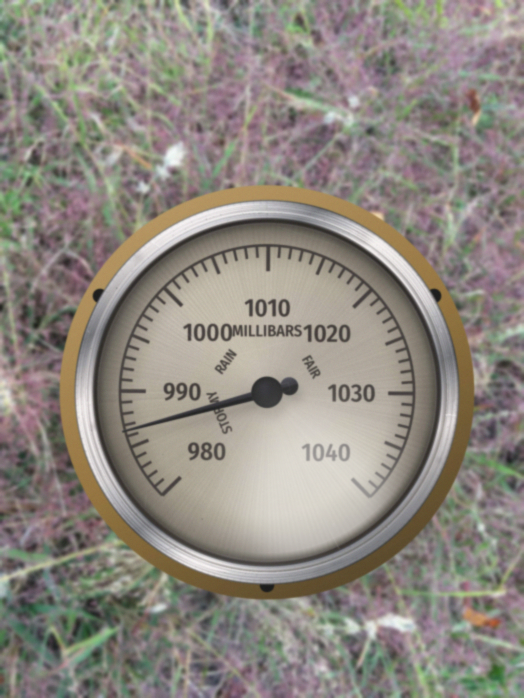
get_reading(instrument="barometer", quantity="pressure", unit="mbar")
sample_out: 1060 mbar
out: 986.5 mbar
